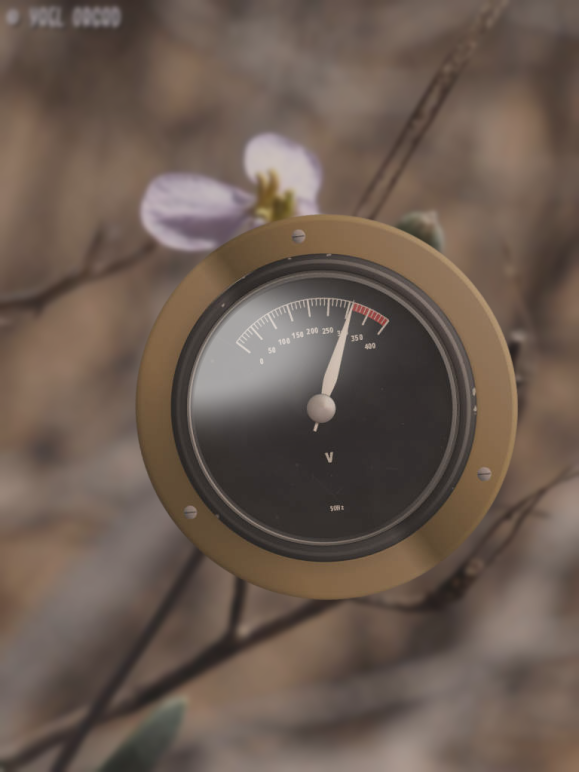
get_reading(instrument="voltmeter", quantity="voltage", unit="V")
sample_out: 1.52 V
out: 310 V
